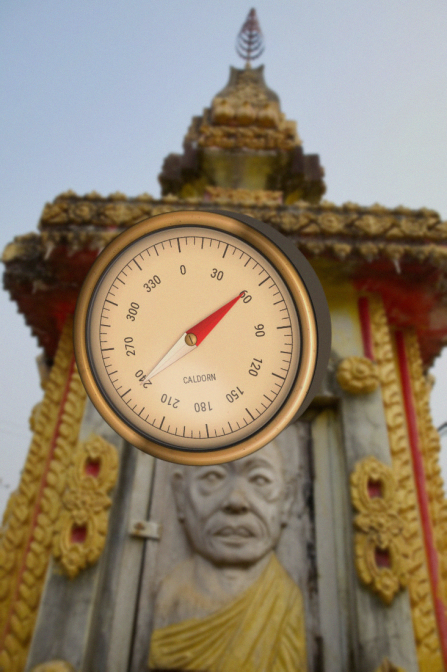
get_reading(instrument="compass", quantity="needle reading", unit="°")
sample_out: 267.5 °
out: 57.5 °
